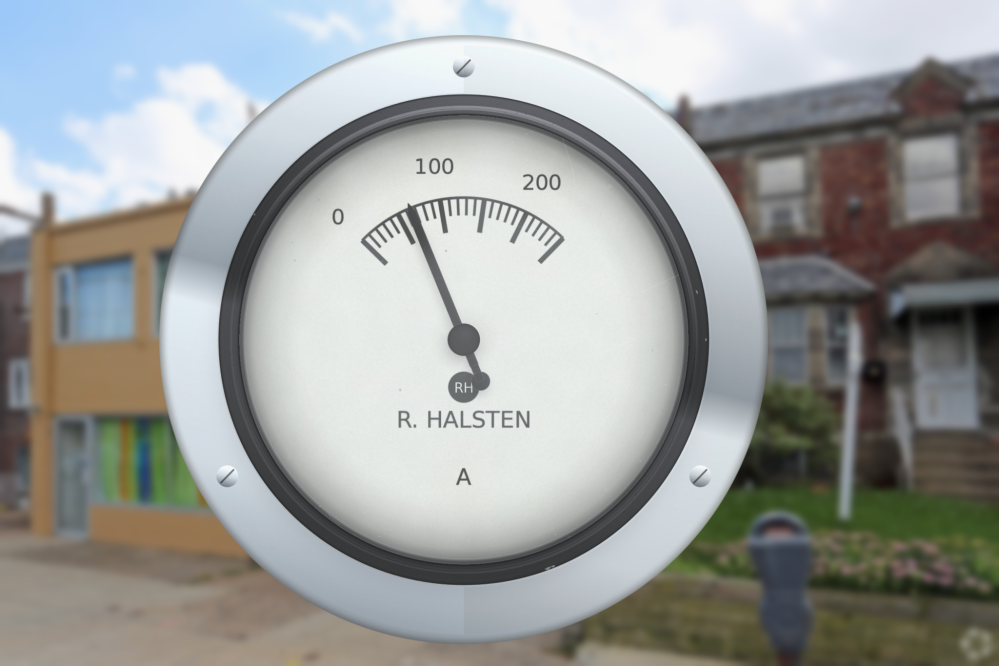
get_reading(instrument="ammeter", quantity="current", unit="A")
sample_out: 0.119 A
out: 65 A
